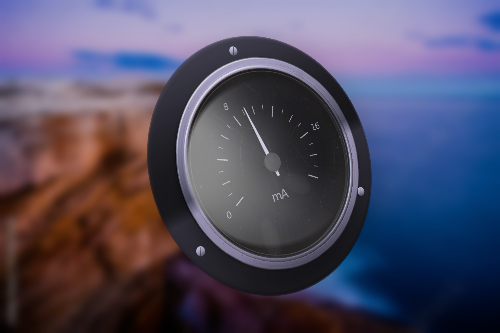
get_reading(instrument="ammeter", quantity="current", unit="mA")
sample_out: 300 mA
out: 9 mA
